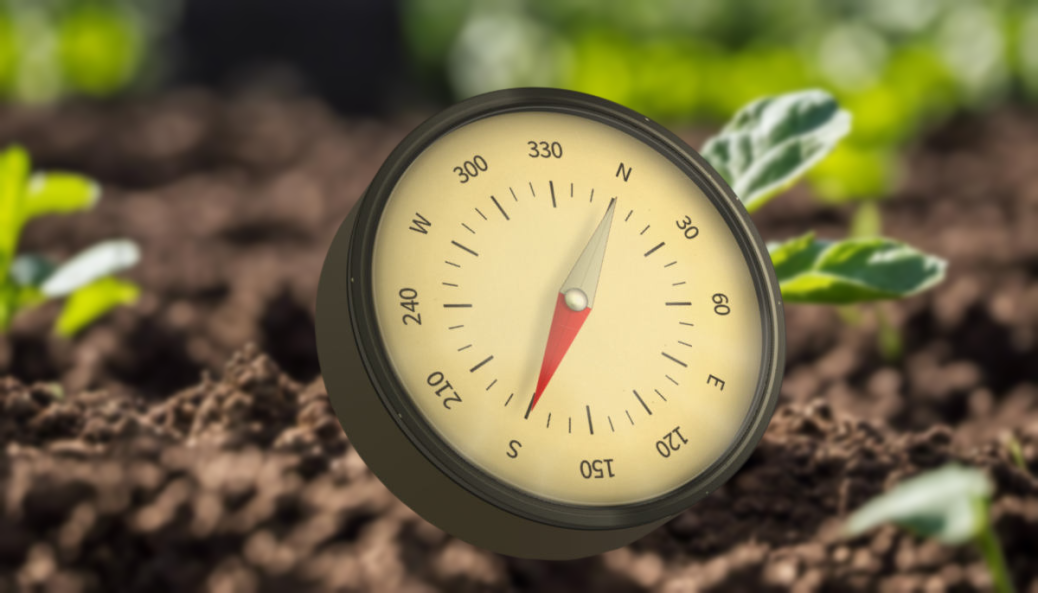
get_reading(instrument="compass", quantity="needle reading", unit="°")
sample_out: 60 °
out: 180 °
